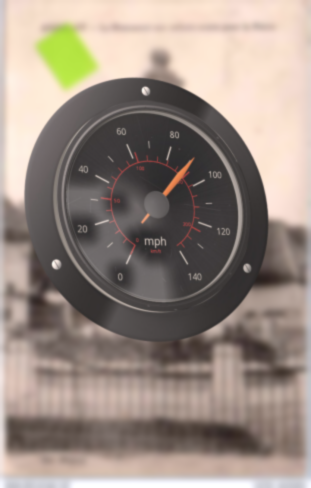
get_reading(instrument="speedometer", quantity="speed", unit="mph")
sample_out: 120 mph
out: 90 mph
